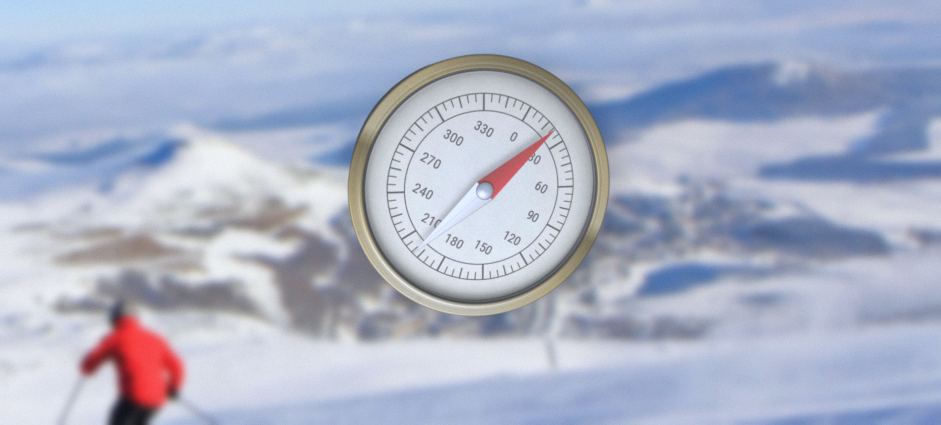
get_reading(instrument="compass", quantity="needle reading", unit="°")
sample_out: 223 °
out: 20 °
